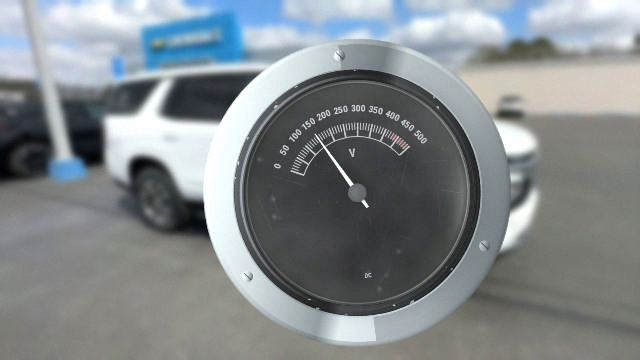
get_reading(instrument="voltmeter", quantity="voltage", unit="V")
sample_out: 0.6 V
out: 150 V
